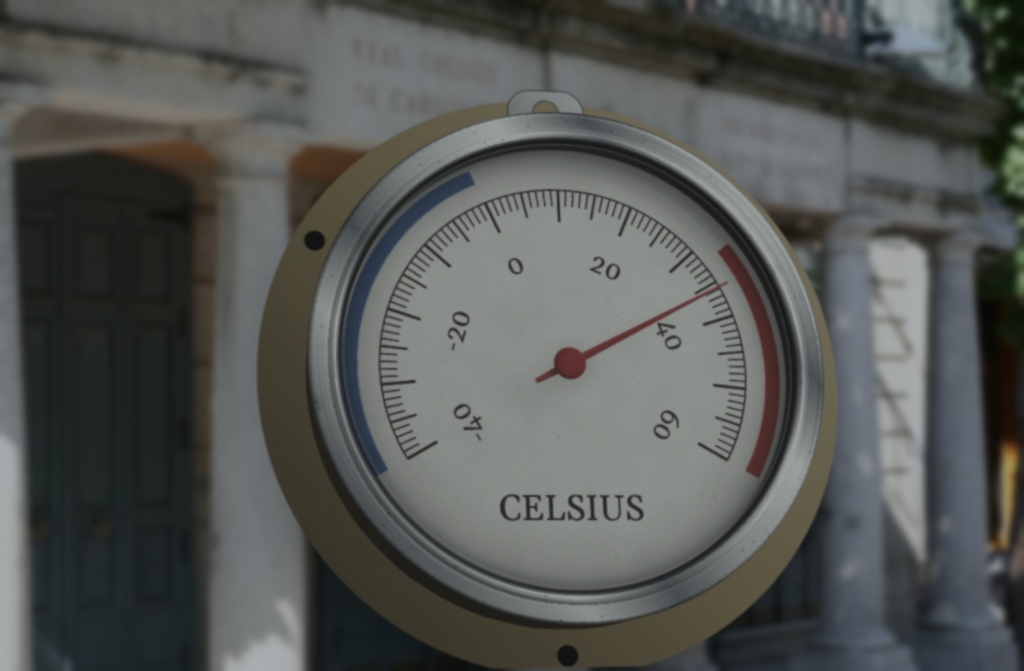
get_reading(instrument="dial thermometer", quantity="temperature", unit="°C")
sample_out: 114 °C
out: 36 °C
